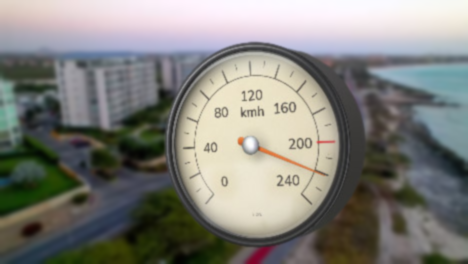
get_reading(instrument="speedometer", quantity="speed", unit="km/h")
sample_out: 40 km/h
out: 220 km/h
